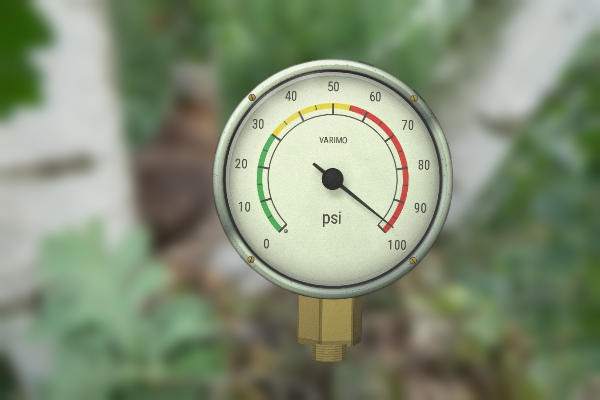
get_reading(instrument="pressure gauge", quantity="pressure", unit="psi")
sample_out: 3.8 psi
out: 97.5 psi
